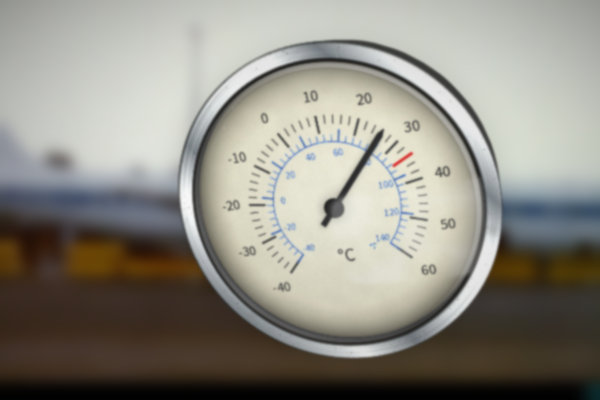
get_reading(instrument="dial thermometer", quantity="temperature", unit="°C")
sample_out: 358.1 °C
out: 26 °C
